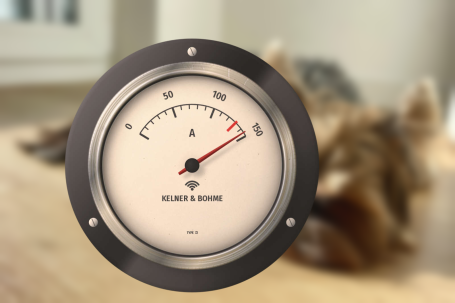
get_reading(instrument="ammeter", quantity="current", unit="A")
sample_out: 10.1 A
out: 145 A
